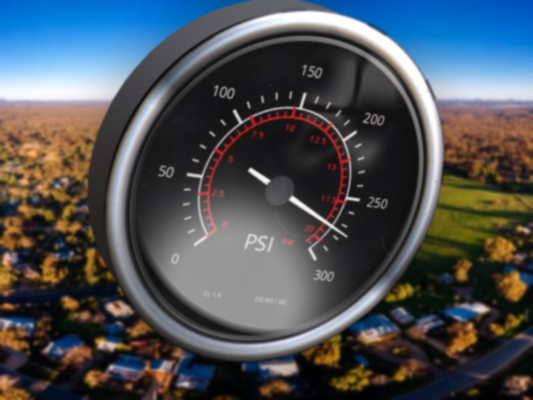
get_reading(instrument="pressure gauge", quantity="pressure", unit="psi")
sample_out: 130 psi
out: 275 psi
